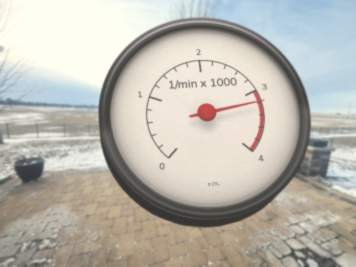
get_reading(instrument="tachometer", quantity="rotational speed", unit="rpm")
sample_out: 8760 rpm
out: 3200 rpm
